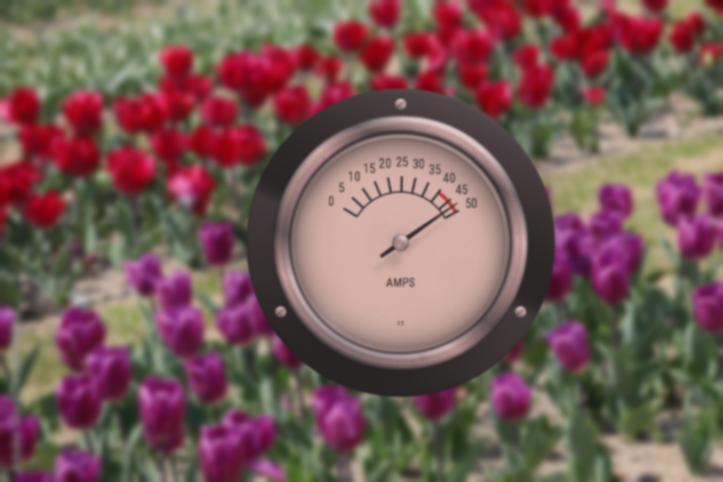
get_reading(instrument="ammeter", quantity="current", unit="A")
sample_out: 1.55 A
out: 47.5 A
